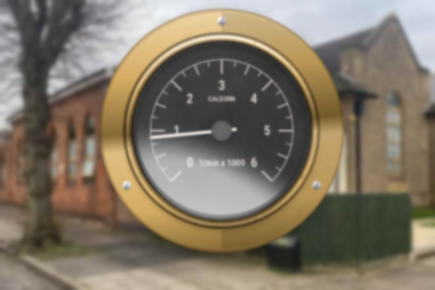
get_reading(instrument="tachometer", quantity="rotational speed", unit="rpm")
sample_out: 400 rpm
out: 875 rpm
